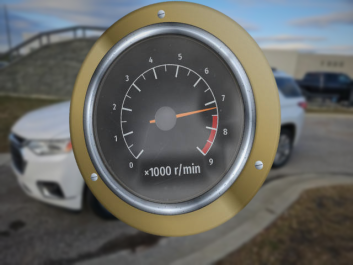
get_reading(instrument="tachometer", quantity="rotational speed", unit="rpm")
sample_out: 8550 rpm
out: 7250 rpm
